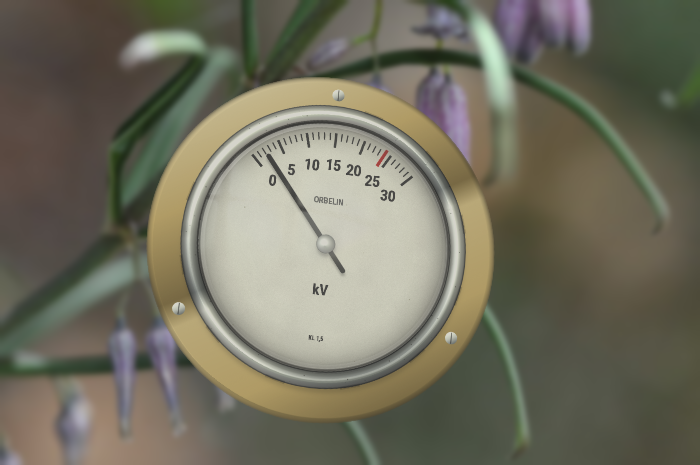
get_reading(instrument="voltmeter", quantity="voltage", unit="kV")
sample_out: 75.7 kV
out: 2 kV
